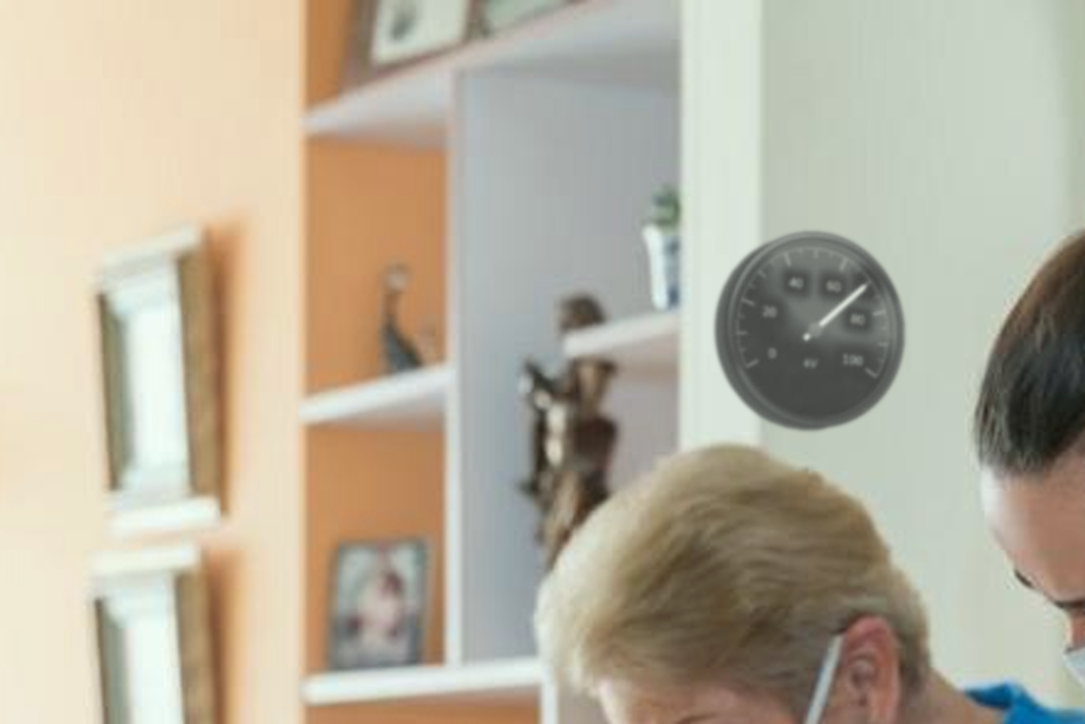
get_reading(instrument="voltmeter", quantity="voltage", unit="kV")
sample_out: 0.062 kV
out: 70 kV
